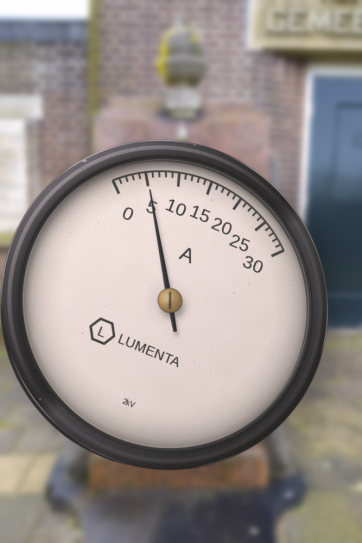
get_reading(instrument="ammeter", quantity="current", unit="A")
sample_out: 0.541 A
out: 5 A
